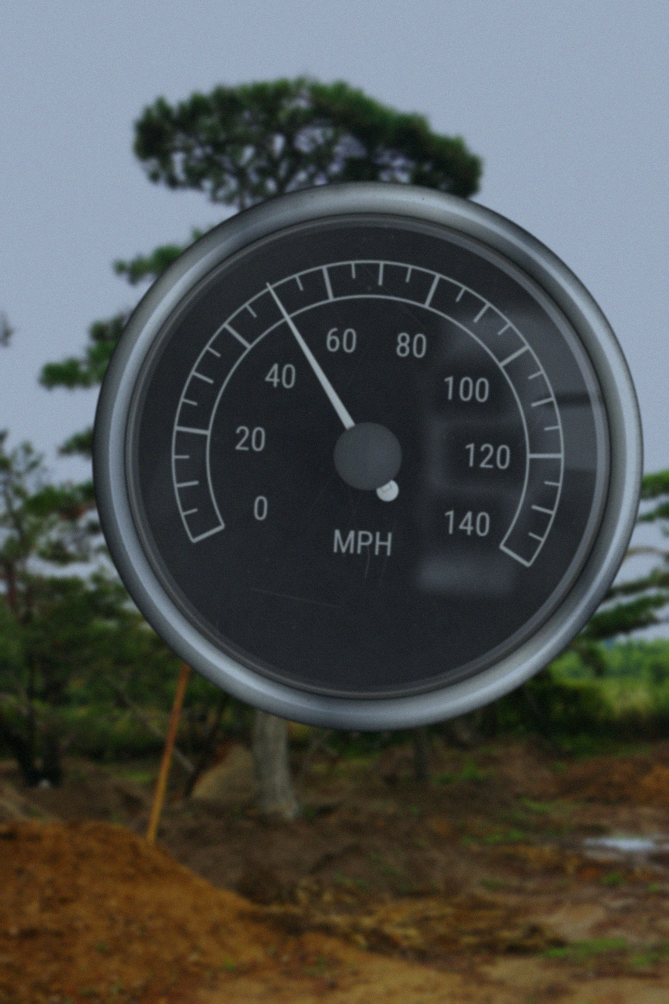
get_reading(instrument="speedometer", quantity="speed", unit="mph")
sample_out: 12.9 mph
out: 50 mph
